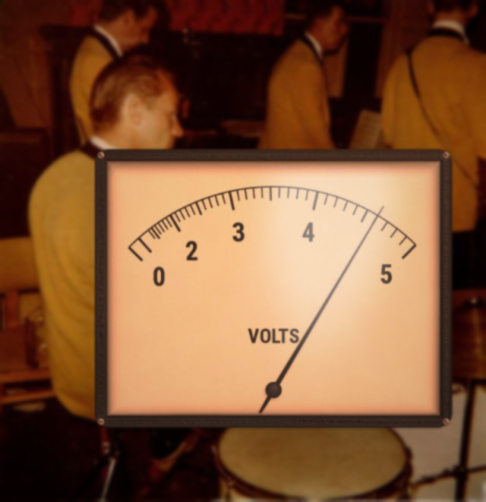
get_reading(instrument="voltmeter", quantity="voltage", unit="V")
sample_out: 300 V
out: 4.6 V
